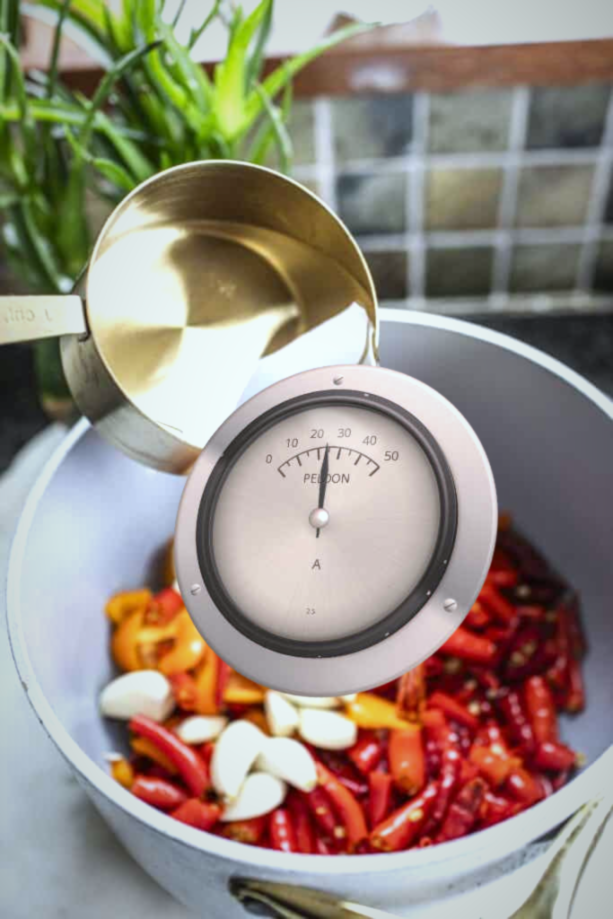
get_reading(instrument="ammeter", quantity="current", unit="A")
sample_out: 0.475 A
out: 25 A
